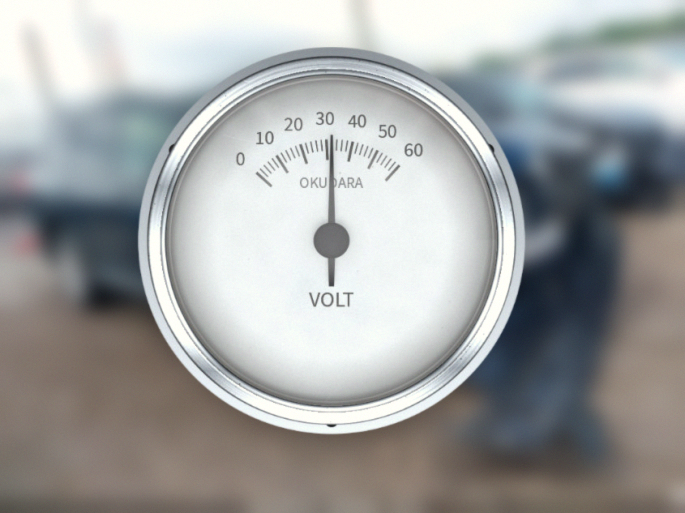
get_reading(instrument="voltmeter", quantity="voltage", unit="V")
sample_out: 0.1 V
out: 32 V
